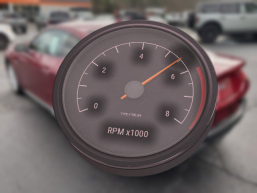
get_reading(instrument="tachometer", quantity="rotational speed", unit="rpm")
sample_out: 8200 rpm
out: 5500 rpm
